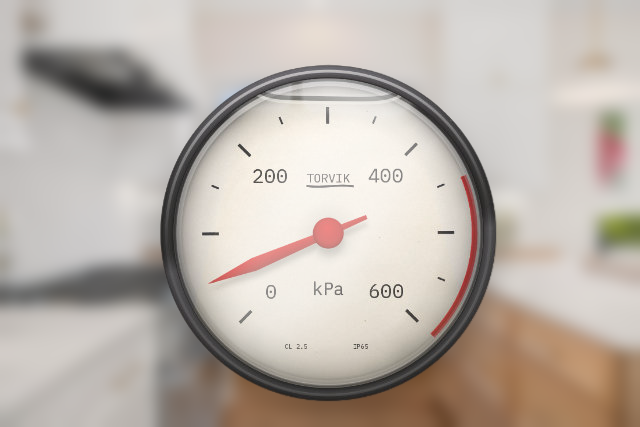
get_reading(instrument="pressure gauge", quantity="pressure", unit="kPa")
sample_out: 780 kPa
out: 50 kPa
